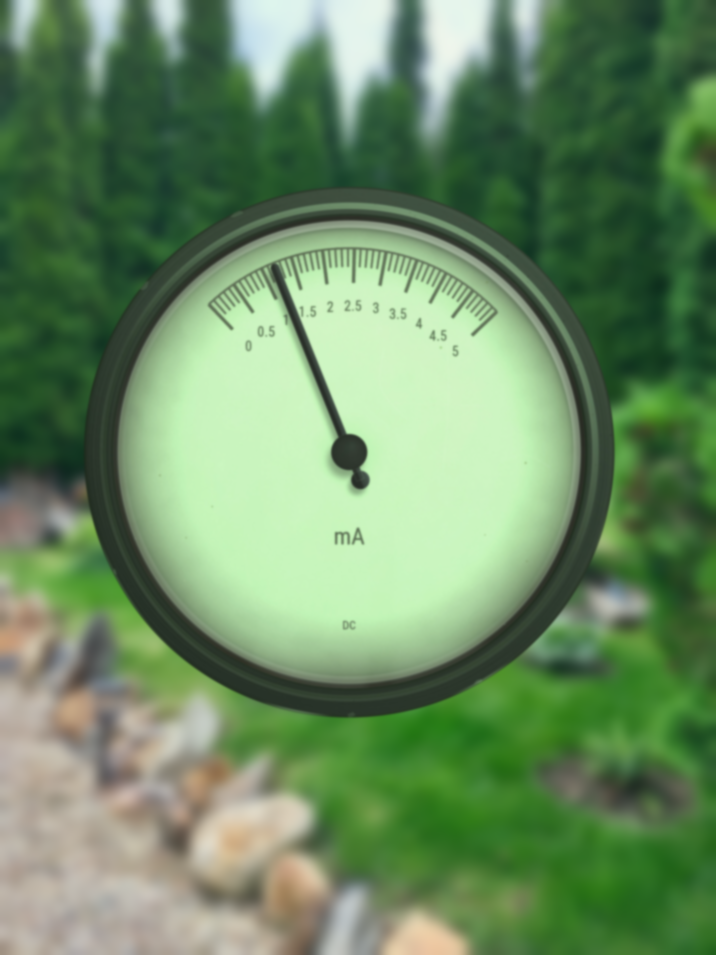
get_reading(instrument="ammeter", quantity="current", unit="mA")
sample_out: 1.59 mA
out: 1.2 mA
